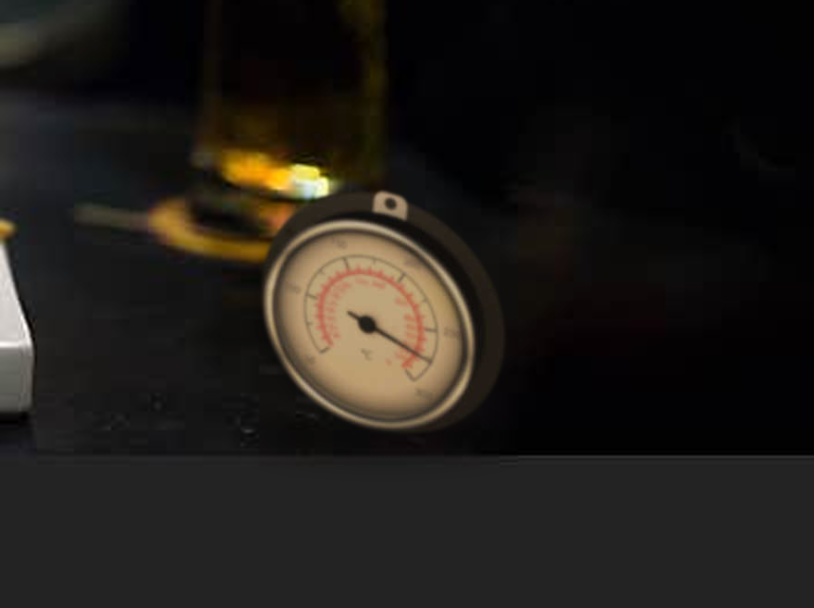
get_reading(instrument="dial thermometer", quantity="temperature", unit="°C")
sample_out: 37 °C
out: 275 °C
